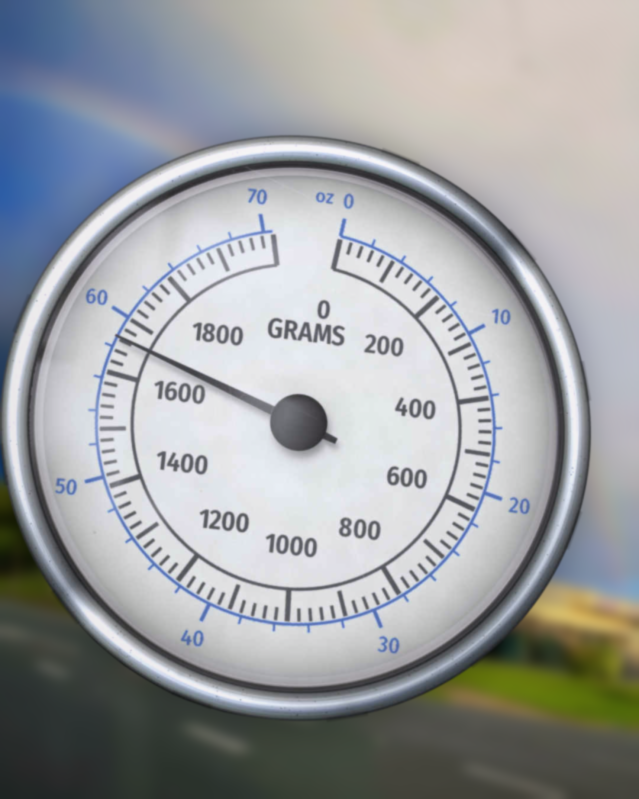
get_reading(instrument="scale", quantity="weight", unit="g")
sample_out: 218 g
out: 1660 g
